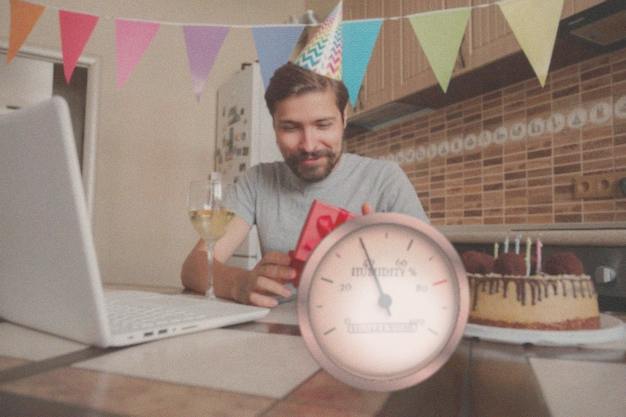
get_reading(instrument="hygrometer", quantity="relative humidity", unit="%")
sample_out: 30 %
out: 40 %
